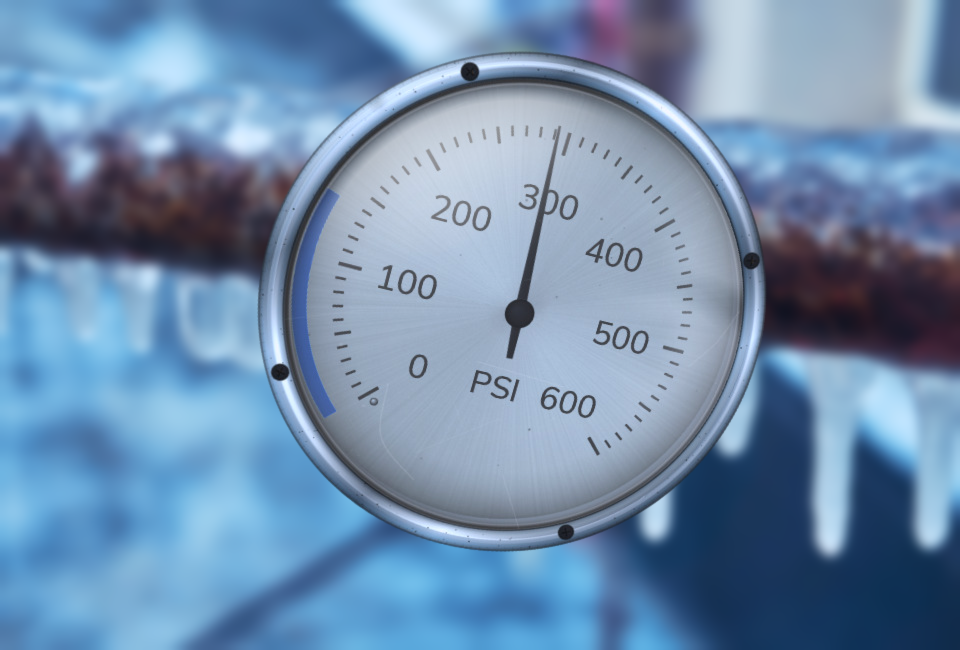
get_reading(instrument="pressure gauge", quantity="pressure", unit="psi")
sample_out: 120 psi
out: 290 psi
